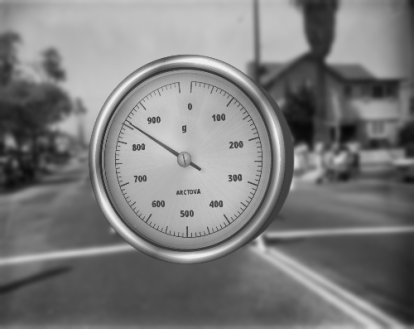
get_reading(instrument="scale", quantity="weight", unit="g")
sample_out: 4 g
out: 850 g
